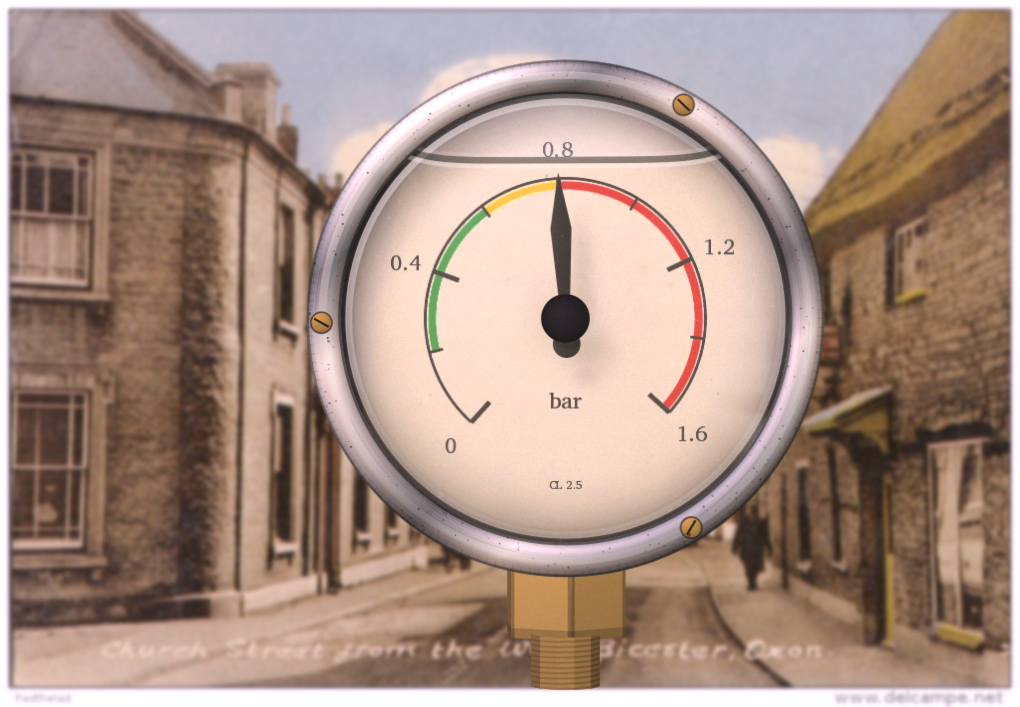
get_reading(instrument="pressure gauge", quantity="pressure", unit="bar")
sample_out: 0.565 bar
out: 0.8 bar
